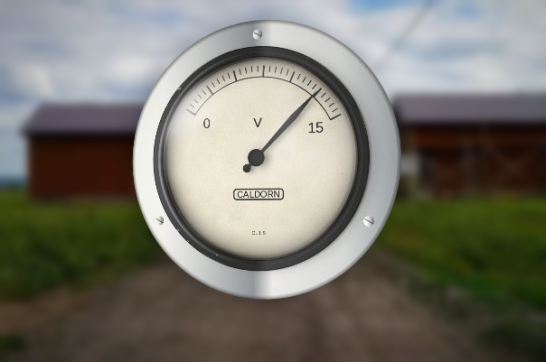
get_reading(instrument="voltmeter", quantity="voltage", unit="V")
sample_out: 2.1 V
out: 12.5 V
